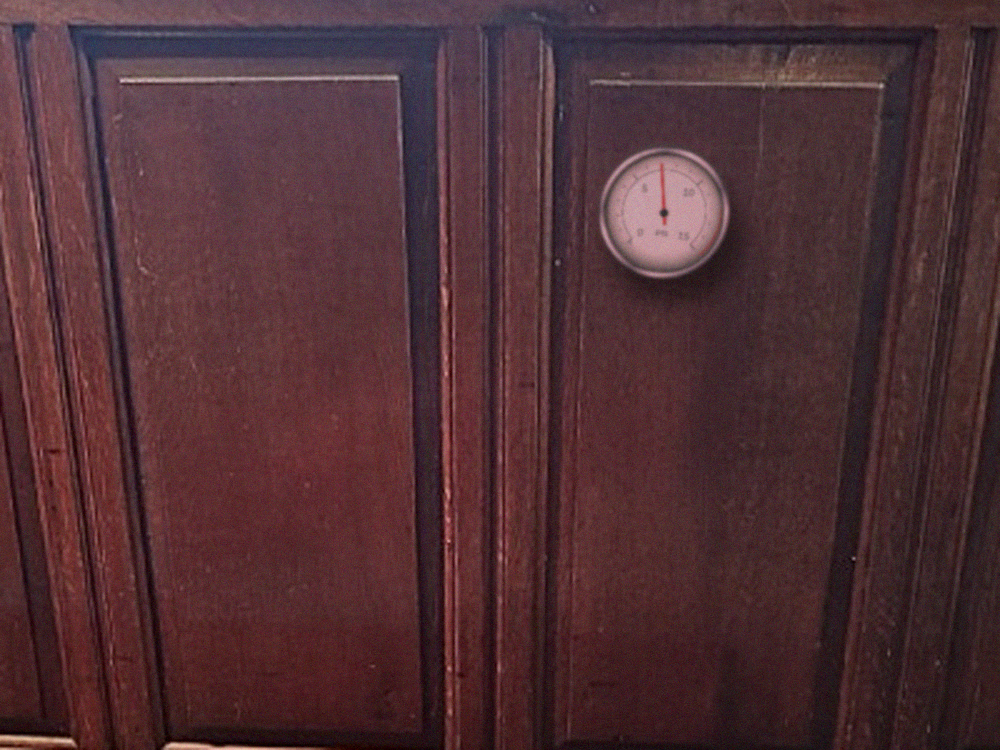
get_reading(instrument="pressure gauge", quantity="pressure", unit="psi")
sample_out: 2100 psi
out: 7 psi
